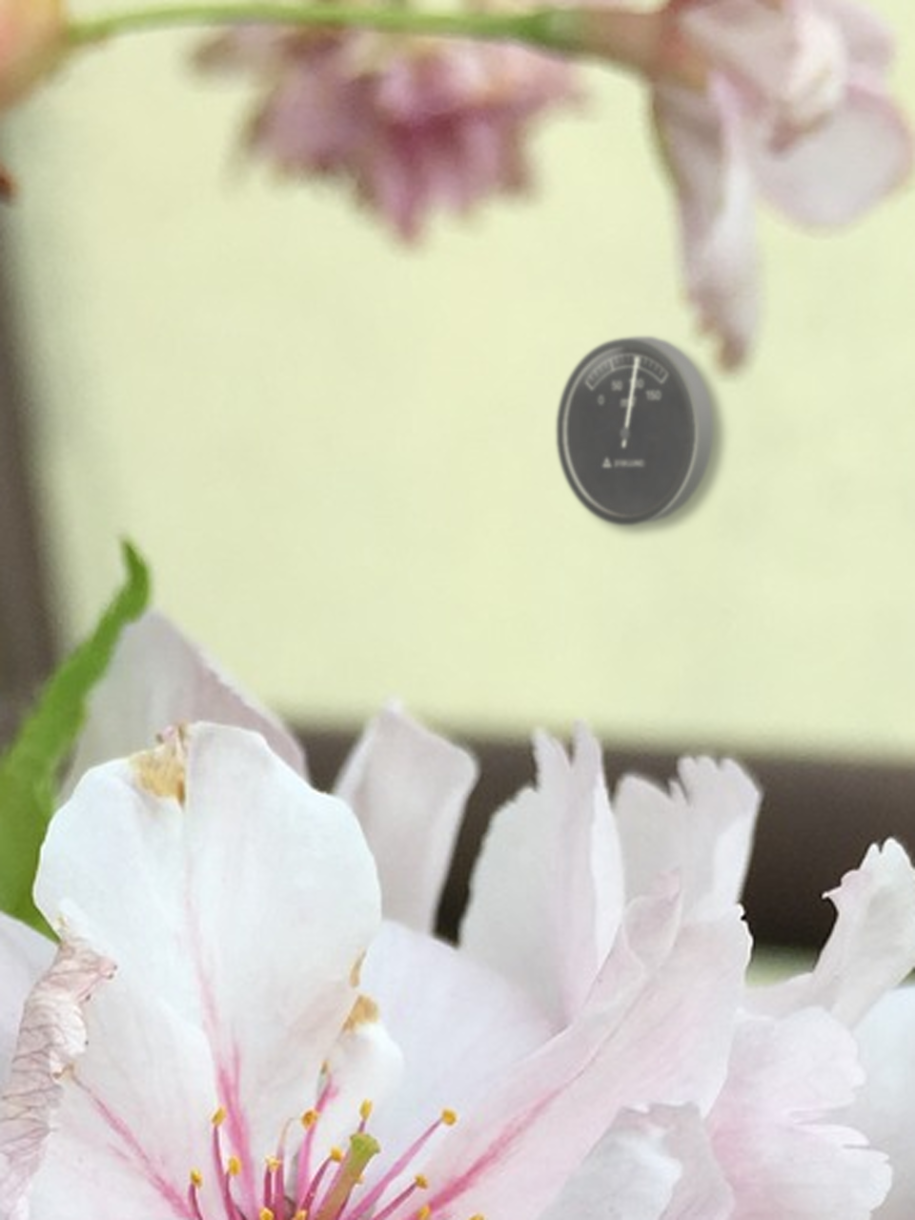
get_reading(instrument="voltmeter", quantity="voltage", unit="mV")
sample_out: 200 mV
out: 100 mV
